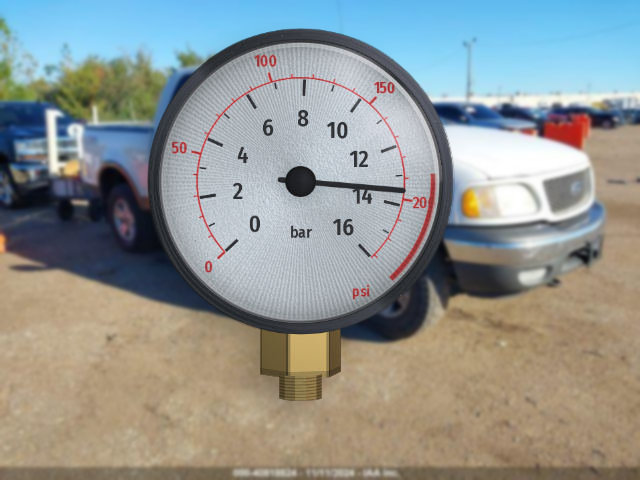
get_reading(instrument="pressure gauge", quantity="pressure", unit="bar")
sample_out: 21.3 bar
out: 13.5 bar
